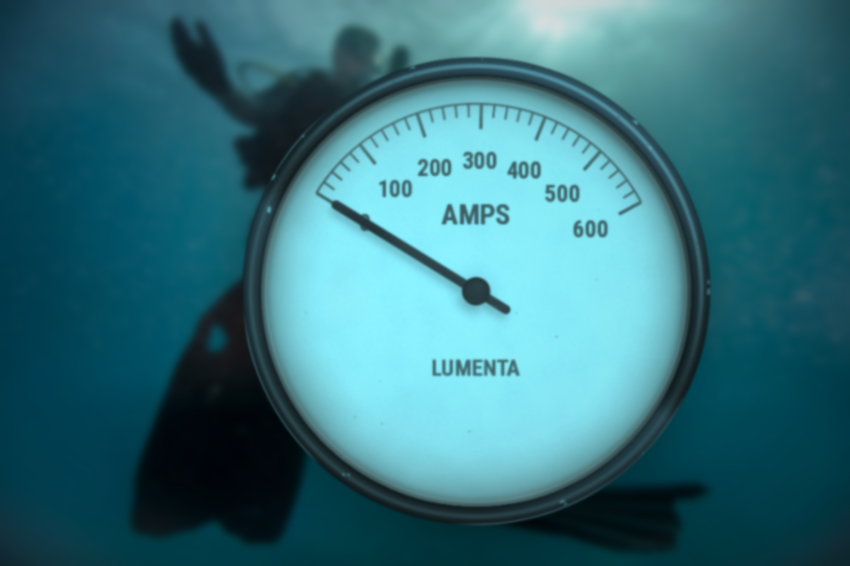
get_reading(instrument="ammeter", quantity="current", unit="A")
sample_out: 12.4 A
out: 0 A
